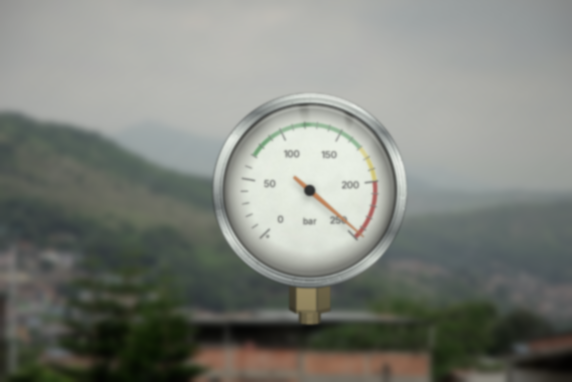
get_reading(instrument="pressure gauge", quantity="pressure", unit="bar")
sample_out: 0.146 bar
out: 245 bar
